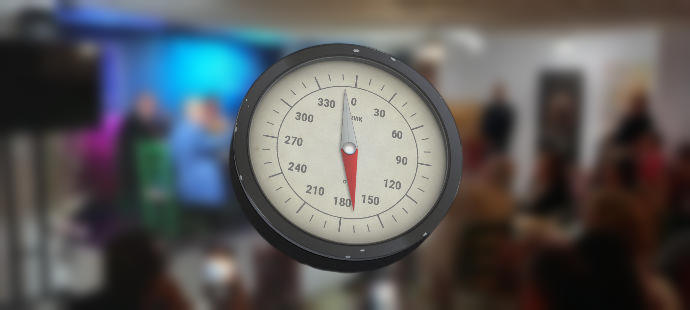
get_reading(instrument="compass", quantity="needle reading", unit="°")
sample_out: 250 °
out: 170 °
